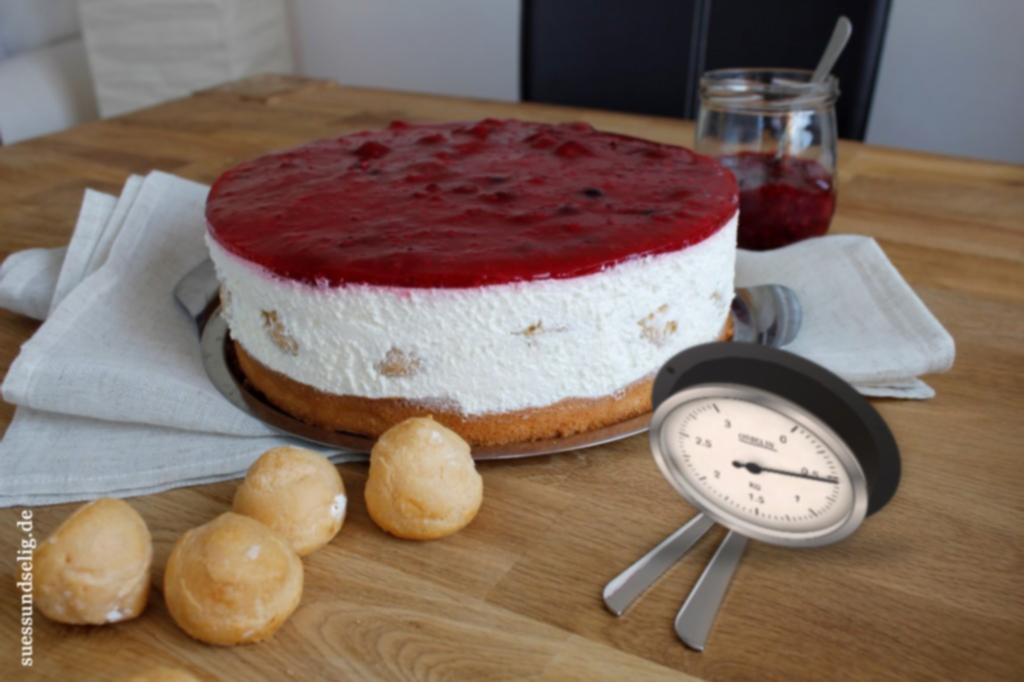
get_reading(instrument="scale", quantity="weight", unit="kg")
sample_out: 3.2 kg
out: 0.5 kg
